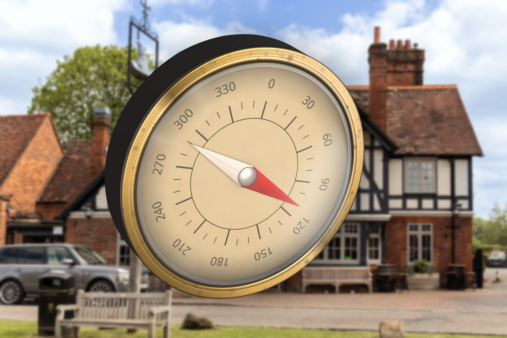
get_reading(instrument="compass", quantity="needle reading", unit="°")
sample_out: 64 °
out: 110 °
